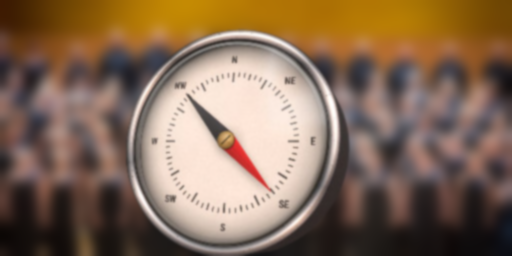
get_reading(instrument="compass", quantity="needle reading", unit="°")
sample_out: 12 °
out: 135 °
